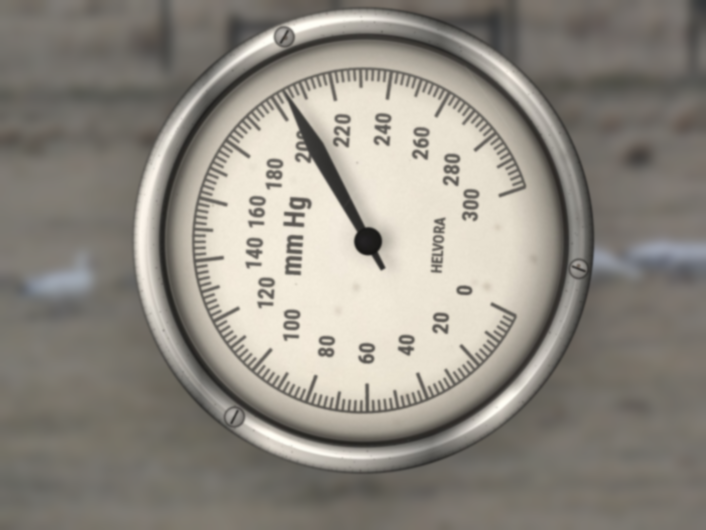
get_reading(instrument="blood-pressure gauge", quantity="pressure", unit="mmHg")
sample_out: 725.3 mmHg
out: 204 mmHg
